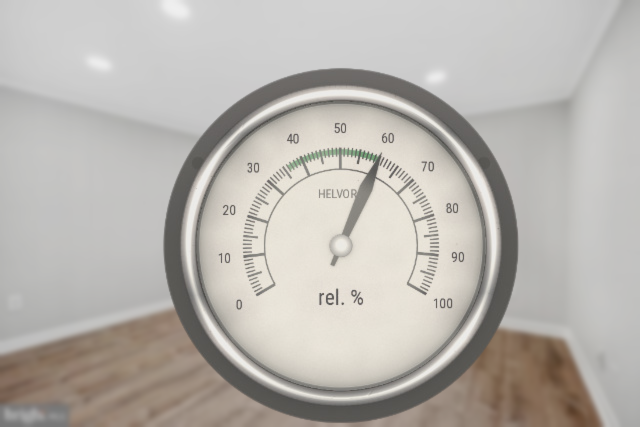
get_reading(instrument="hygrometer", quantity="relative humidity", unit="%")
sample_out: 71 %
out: 60 %
